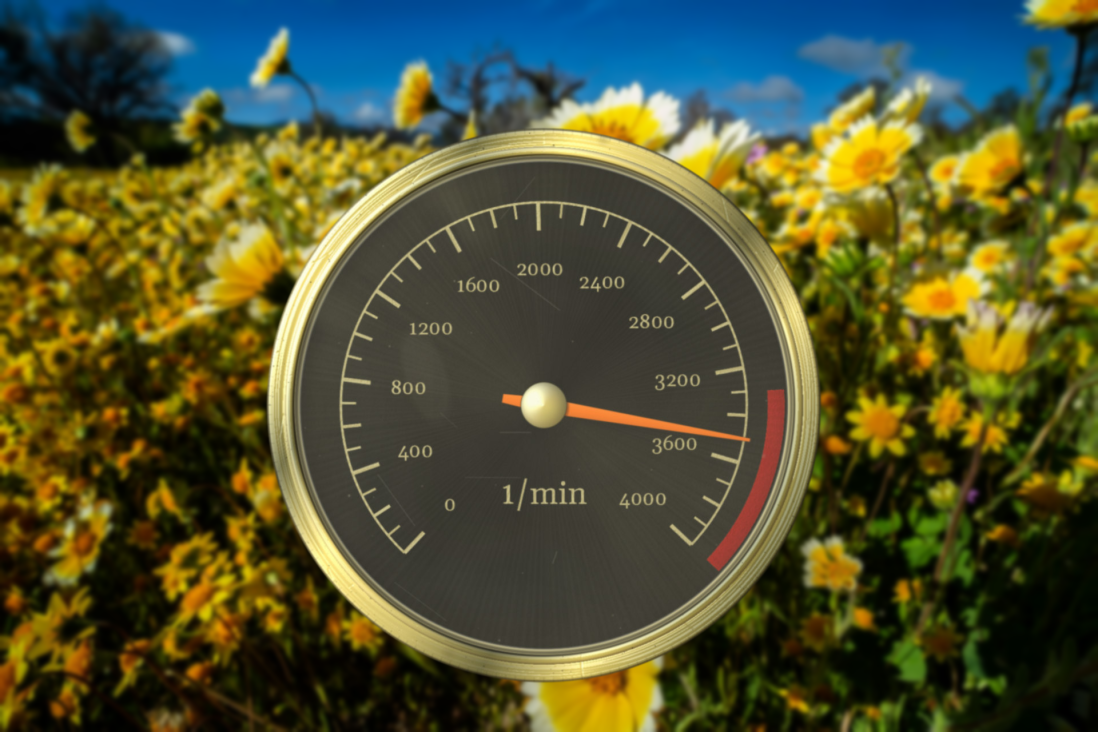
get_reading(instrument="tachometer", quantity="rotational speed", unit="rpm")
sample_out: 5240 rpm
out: 3500 rpm
